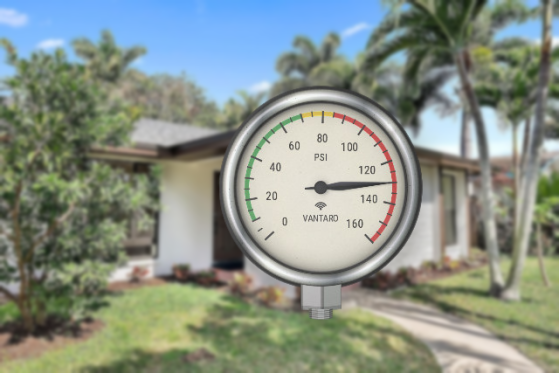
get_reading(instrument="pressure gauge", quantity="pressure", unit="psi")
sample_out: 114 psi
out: 130 psi
